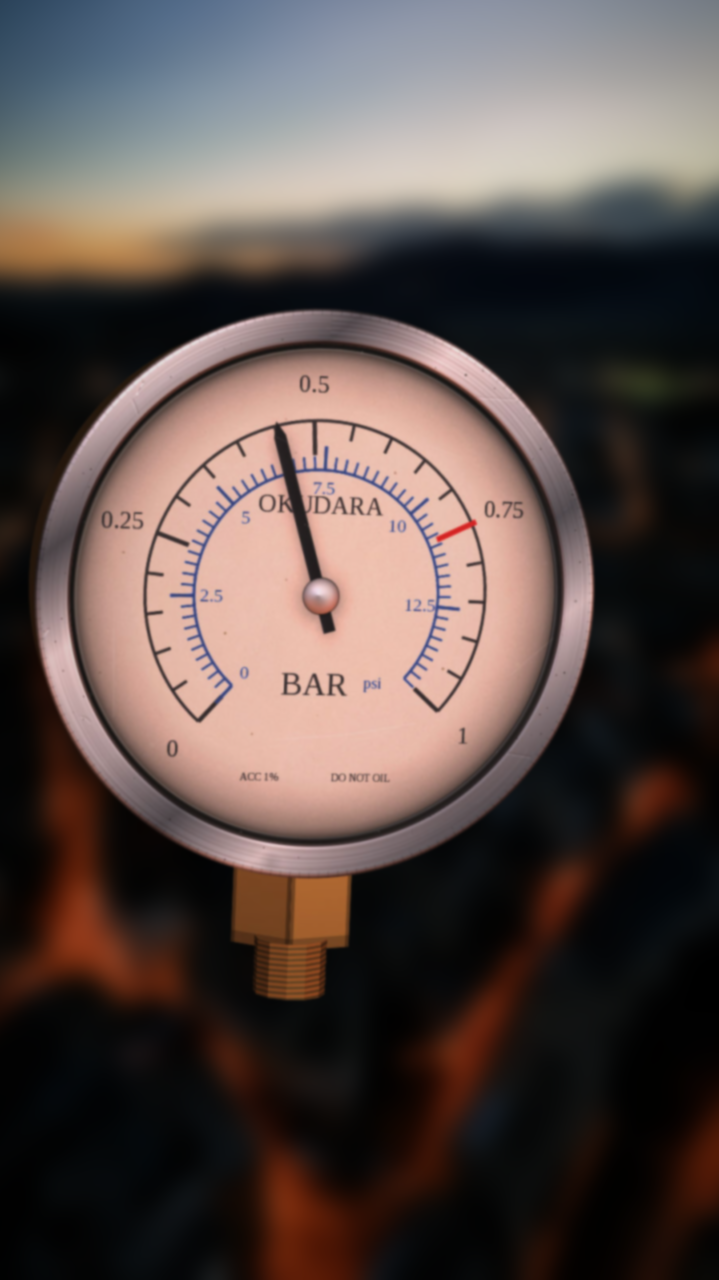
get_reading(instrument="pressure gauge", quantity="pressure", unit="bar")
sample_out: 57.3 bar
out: 0.45 bar
